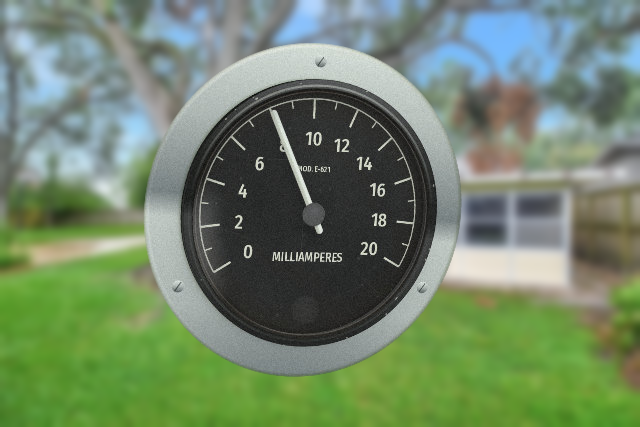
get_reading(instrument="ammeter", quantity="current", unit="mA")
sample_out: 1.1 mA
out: 8 mA
